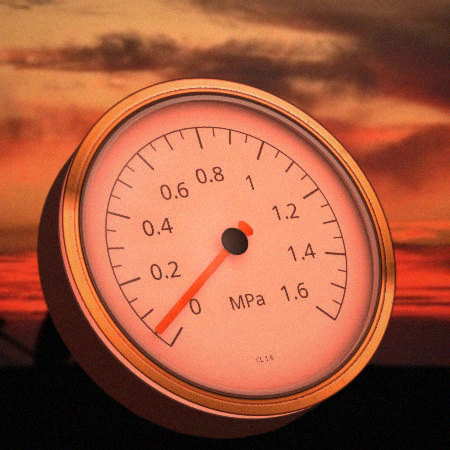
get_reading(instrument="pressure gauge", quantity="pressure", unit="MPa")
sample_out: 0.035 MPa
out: 0.05 MPa
